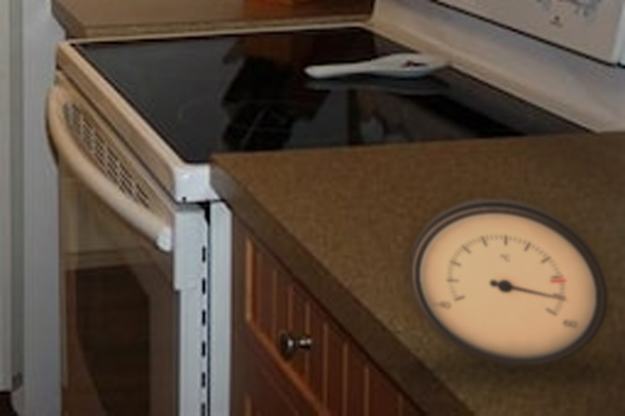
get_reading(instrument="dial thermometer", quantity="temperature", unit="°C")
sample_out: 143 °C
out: 50 °C
